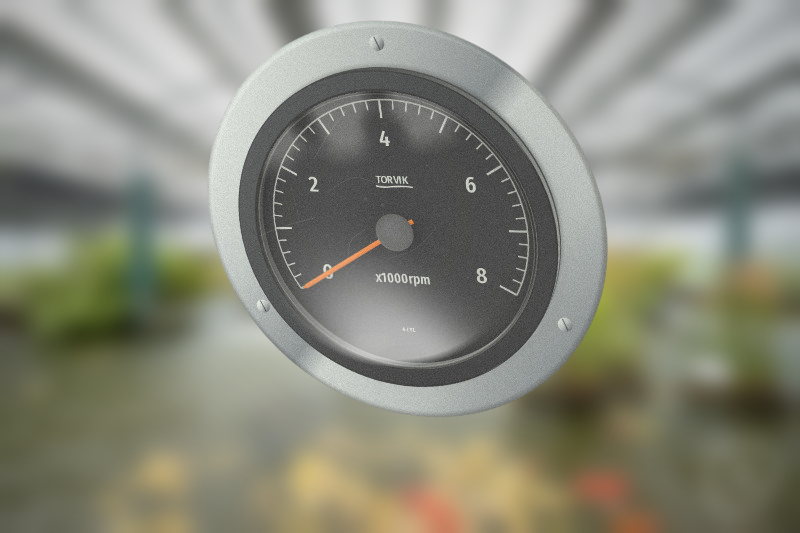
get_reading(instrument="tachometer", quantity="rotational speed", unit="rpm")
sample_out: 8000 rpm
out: 0 rpm
